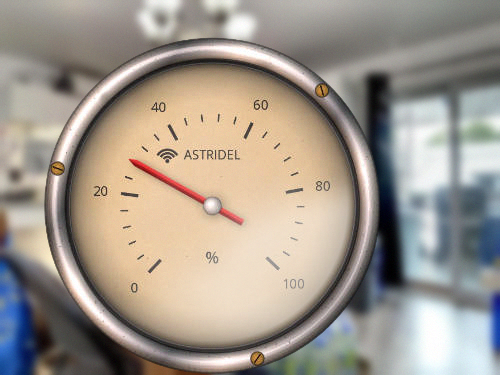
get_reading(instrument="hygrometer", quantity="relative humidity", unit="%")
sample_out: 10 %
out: 28 %
